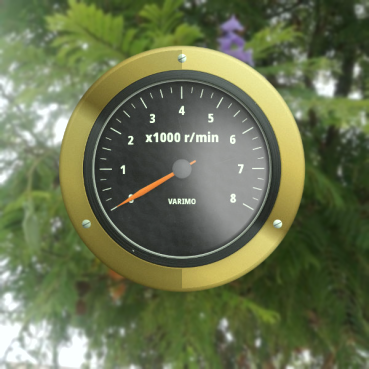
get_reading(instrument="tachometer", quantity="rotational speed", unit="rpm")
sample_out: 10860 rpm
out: 0 rpm
